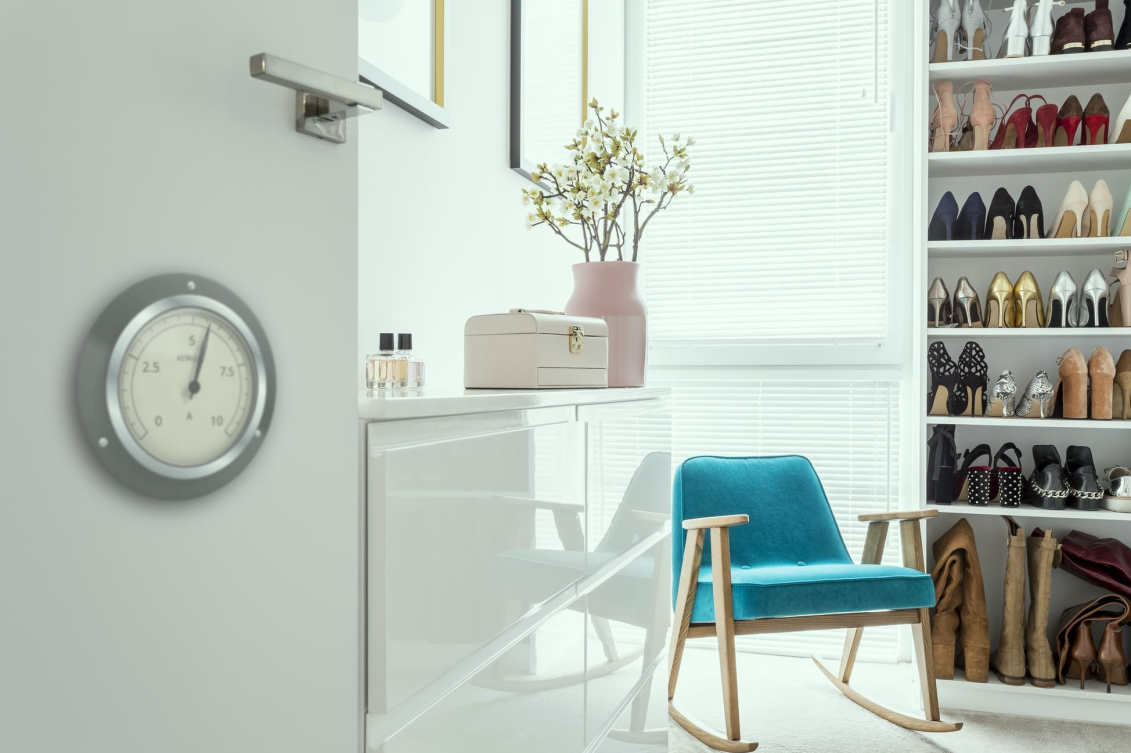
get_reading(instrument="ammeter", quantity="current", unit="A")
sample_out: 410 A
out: 5.5 A
